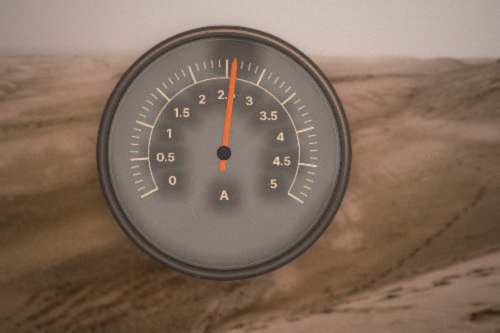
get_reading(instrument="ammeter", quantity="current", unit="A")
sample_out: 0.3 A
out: 2.6 A
